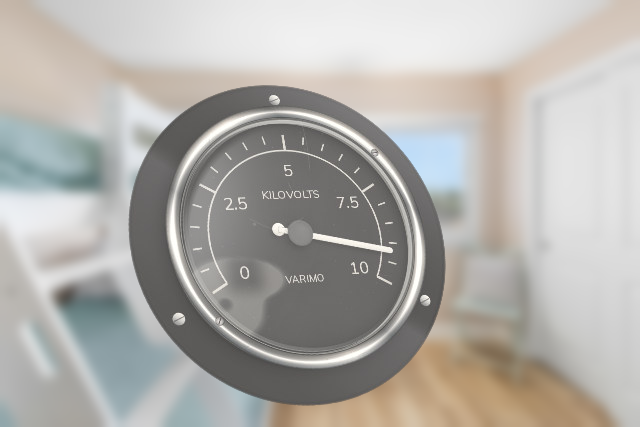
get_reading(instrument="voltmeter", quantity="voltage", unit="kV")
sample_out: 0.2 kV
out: 9.25 kV
